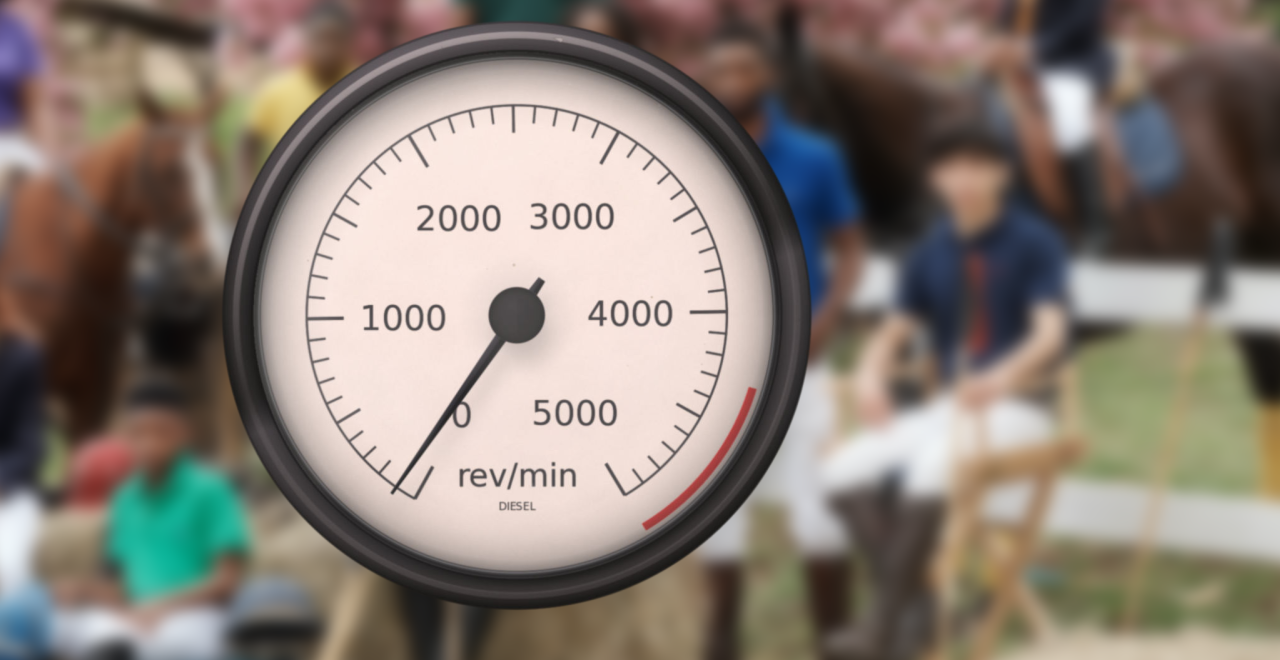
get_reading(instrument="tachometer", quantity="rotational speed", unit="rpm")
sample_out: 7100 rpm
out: 100 rpm
